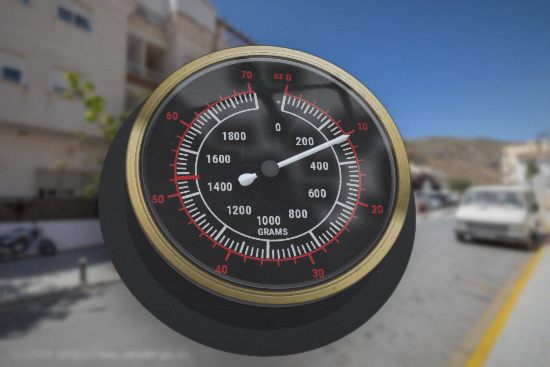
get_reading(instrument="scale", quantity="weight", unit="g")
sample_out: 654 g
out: 300 g
